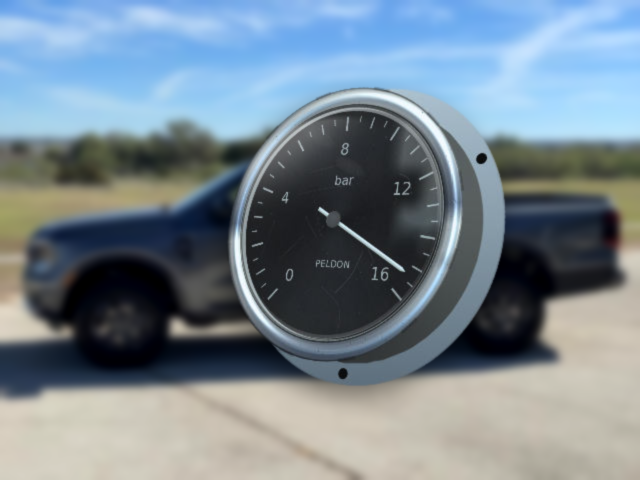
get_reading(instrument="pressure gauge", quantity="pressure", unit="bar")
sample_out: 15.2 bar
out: 15.25 bar
